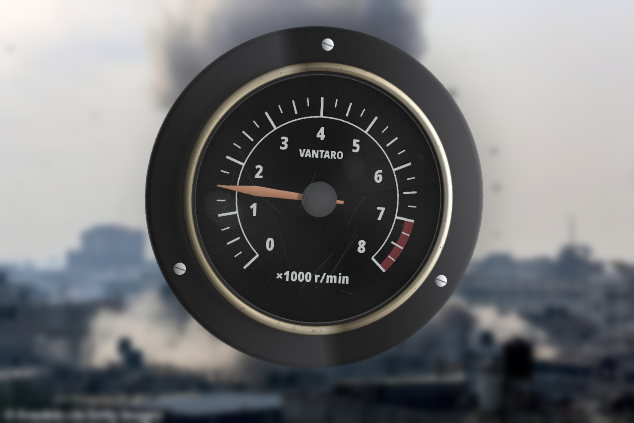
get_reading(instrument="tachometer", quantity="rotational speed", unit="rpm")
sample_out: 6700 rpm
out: 1500 rpm
